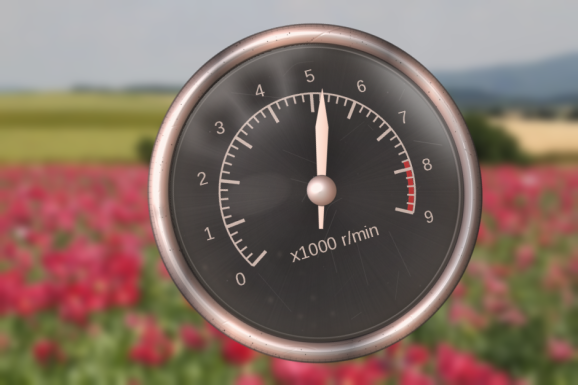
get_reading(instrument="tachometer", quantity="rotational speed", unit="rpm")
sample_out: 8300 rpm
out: 5200 rpm
